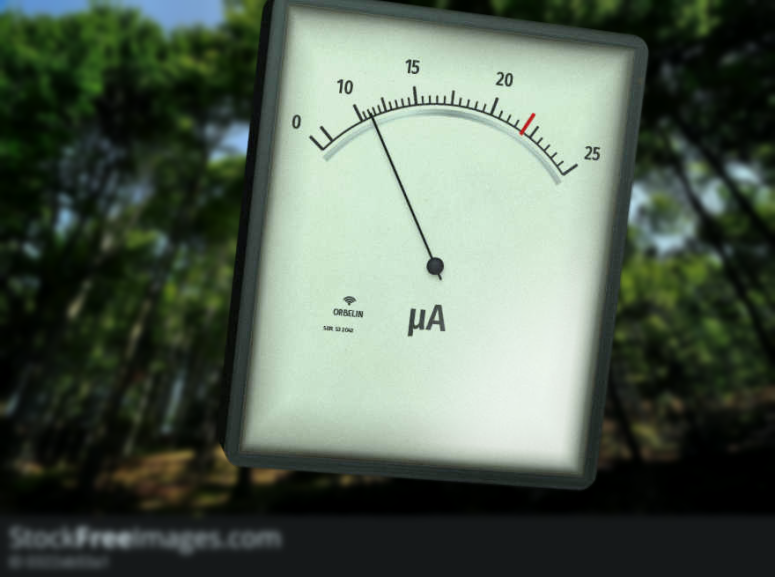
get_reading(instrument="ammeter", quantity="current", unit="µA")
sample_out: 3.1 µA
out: 11 µA
